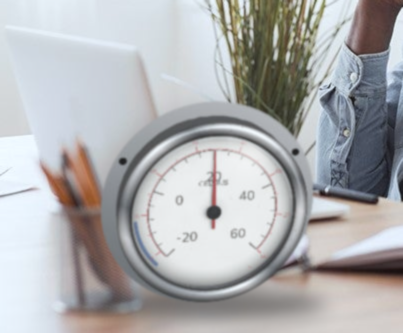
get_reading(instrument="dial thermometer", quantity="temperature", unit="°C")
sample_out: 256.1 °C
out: 20 °C
